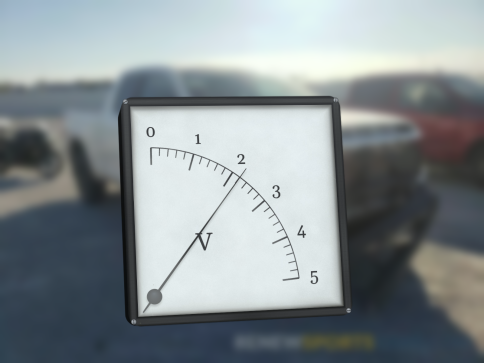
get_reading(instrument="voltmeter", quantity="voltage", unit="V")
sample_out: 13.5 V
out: 2.2 V
